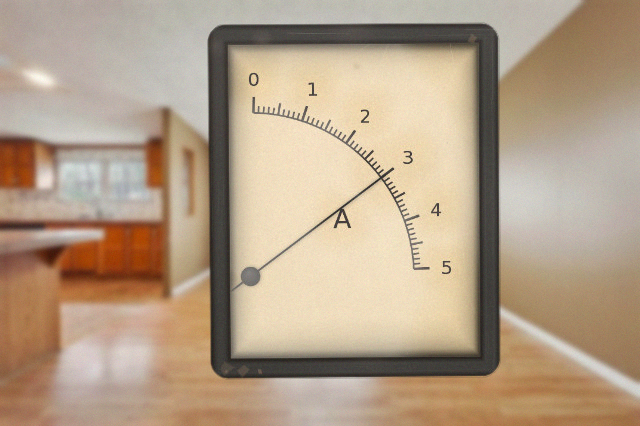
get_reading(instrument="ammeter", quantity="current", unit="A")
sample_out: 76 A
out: 3 A
